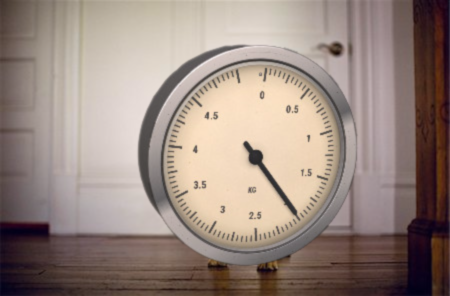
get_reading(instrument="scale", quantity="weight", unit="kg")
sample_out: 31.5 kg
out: 2 kg
